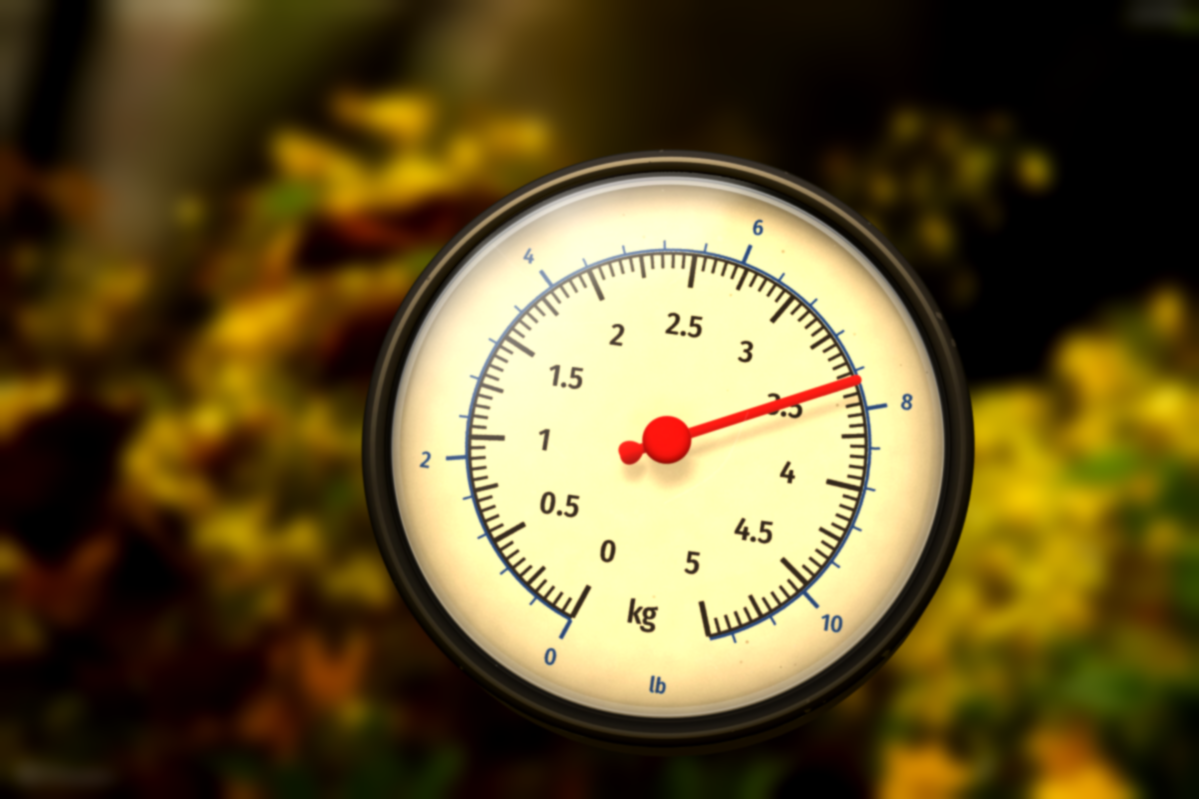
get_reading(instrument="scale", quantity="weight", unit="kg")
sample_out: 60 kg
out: 3.5 kg
